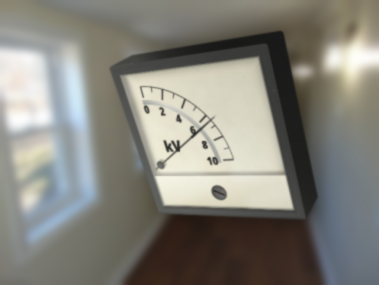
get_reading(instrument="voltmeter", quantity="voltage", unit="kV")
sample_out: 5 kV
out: 6.5 kV
